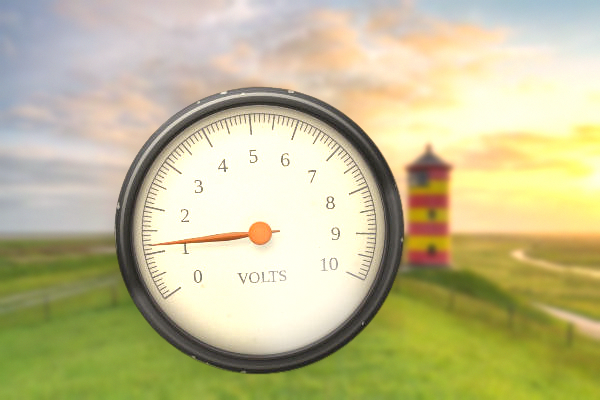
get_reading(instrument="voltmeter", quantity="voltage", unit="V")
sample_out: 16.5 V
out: 1.2 V
